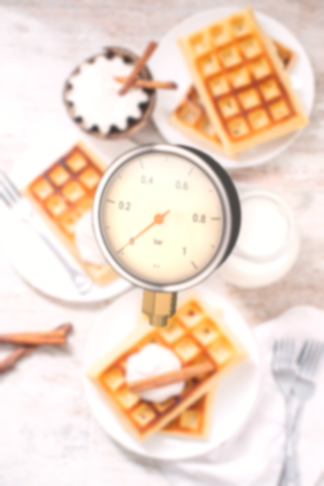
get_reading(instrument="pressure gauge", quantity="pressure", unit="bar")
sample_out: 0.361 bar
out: 0 bar
